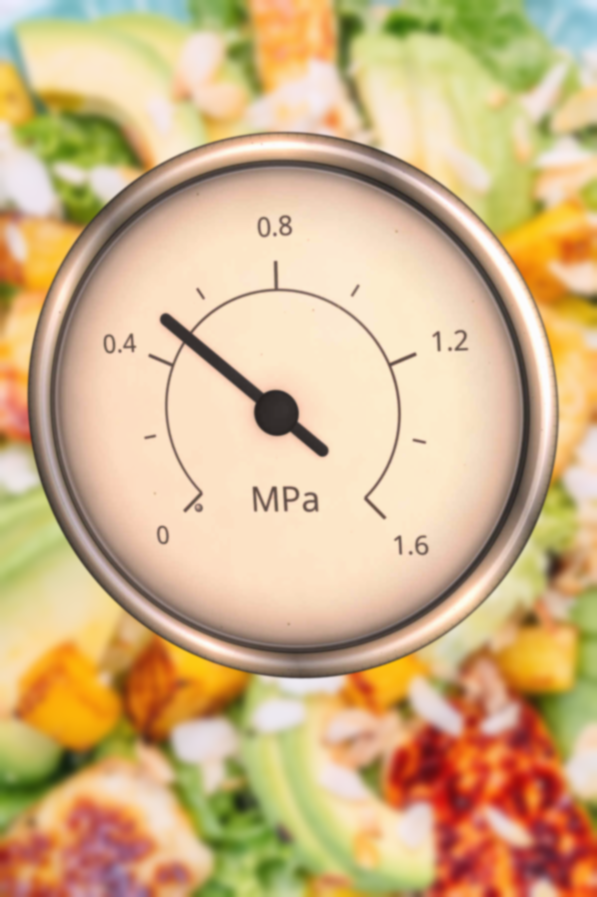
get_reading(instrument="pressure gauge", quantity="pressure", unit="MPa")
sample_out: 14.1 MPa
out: 0.5 MPa
